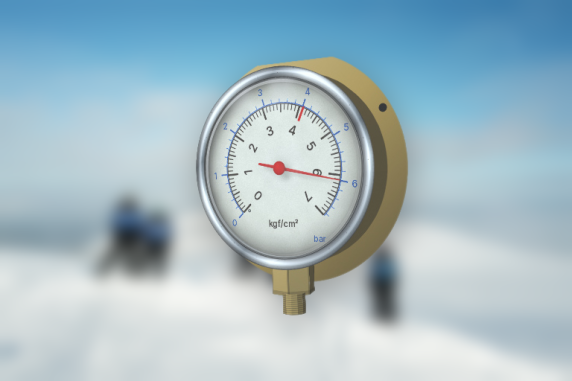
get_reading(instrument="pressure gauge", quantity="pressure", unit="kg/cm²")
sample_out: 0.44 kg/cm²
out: 6.1 kg/cm²
